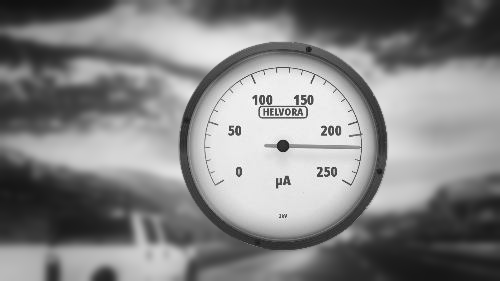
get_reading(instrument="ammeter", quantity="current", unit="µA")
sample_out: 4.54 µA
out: 220 µA
